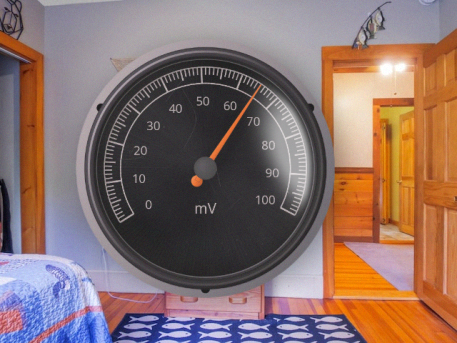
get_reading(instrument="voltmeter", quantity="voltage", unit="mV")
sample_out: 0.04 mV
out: 65 mV
